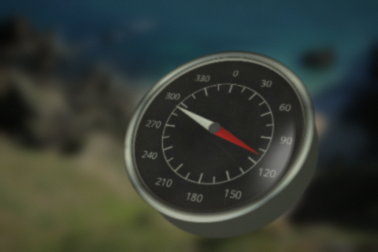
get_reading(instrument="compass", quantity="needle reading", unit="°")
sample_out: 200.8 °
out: 112.5 °
